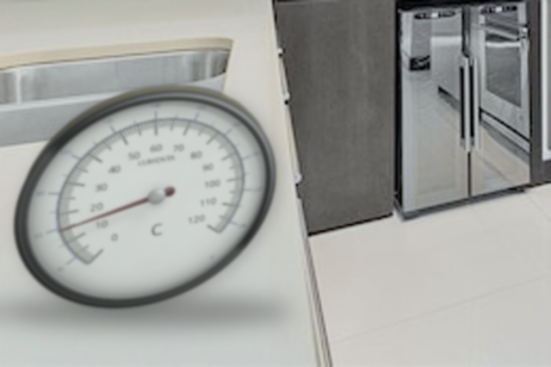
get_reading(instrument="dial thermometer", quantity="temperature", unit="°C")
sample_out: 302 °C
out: 15 °C
